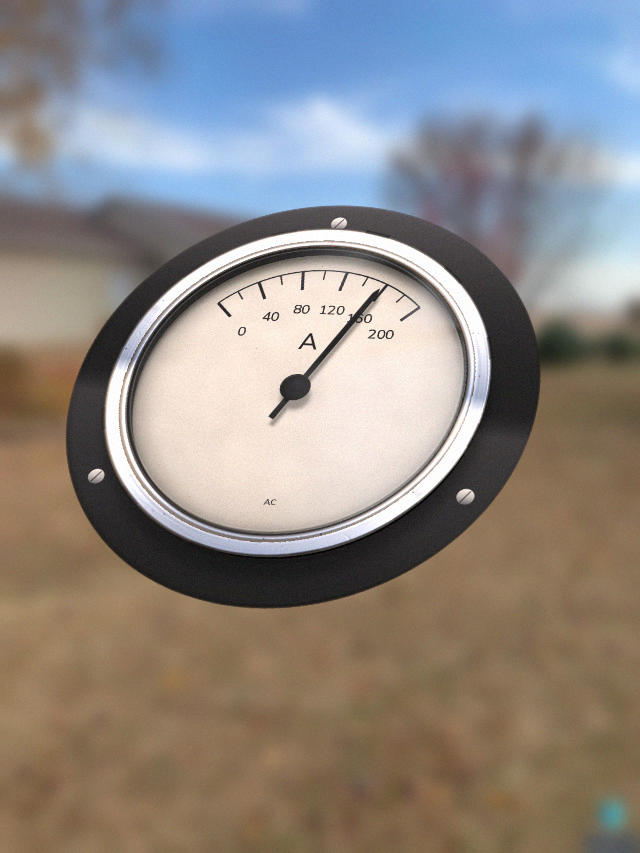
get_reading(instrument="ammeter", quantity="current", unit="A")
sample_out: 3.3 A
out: 160 A
